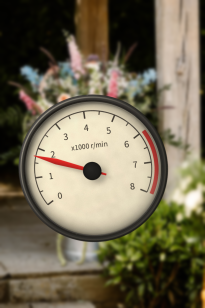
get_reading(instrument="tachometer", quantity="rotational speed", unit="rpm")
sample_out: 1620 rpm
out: 1750 rpm
